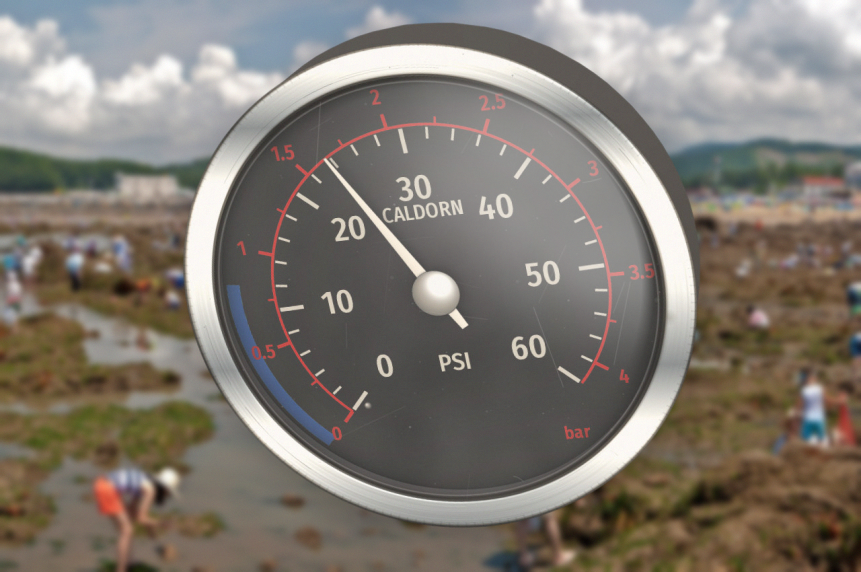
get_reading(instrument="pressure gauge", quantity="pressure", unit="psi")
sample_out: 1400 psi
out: 24 psi
